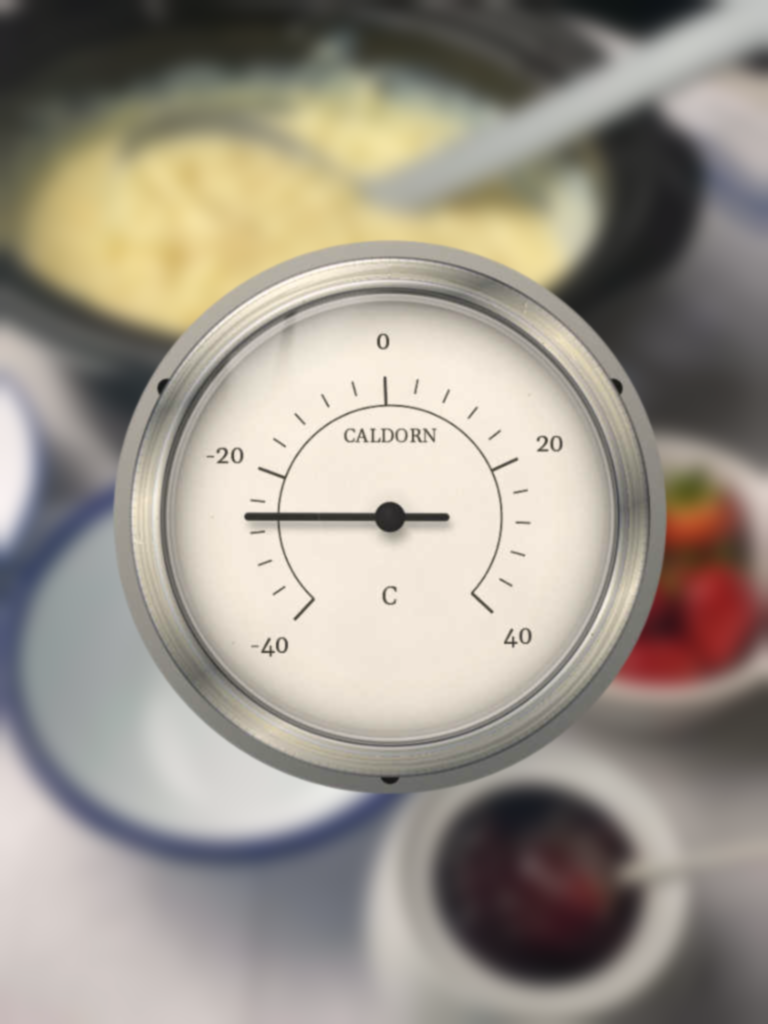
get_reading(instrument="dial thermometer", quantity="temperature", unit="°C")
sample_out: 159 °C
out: -26 °C
